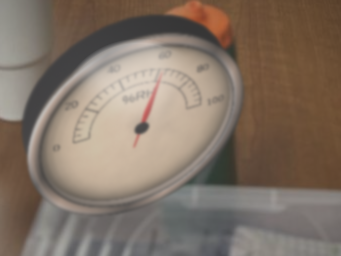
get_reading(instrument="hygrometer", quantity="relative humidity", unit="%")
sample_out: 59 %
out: 60 %
